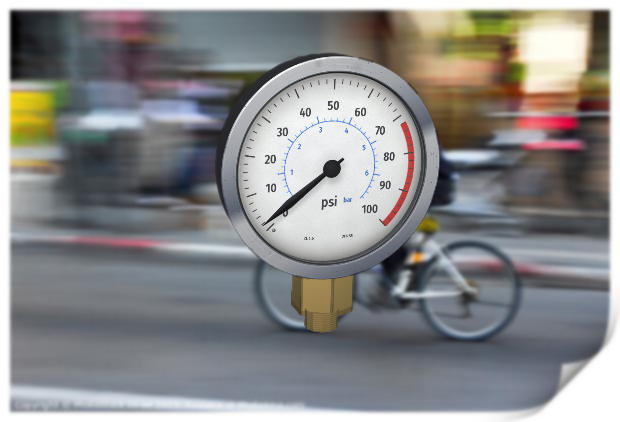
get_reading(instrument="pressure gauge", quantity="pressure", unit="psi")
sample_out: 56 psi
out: 2 psi
